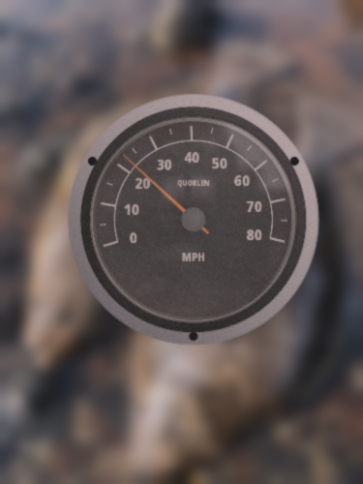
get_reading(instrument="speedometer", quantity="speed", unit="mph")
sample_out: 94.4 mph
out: 22.5 mph
